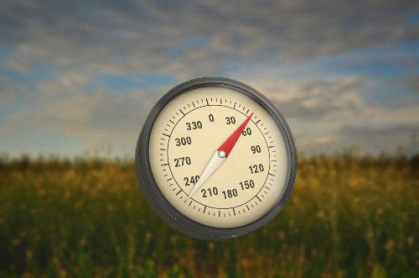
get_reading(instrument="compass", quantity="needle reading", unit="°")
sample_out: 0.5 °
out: 50 °
